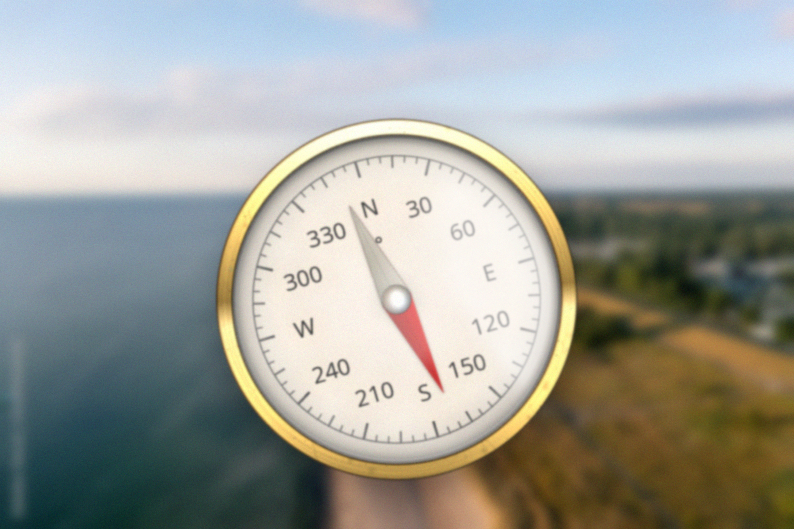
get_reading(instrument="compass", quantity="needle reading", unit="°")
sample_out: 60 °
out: 170 °
